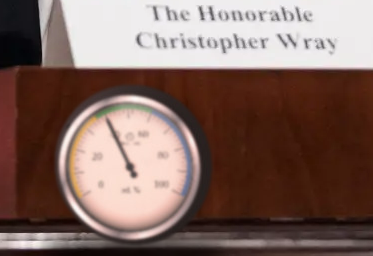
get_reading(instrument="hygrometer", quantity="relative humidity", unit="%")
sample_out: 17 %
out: 40 %
